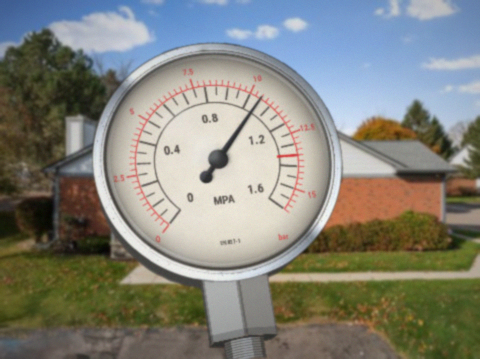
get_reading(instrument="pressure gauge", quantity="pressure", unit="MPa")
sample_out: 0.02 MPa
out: 1.05 MPa
